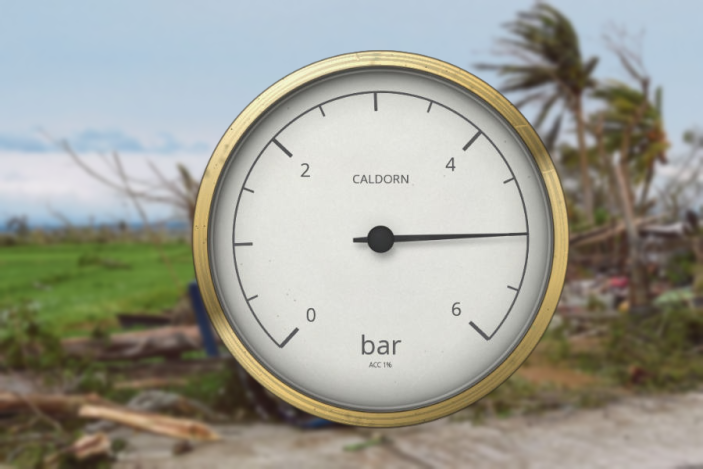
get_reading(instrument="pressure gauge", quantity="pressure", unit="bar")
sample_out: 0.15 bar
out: 5 bar
